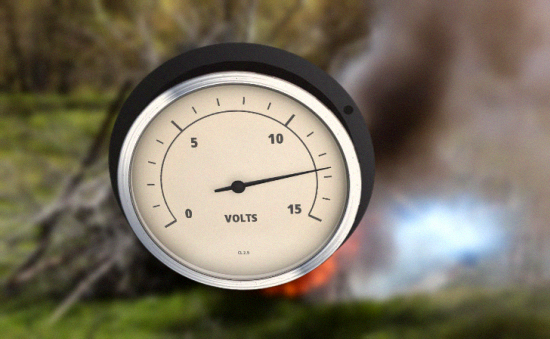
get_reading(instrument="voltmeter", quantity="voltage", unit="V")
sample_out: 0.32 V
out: 12.5 V
